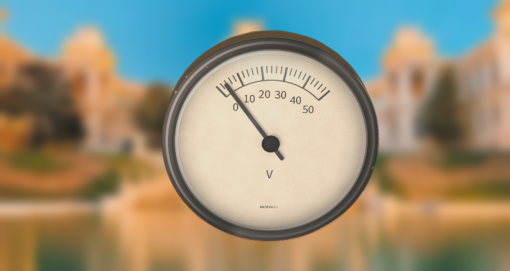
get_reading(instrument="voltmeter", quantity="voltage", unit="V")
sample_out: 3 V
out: 4 V
